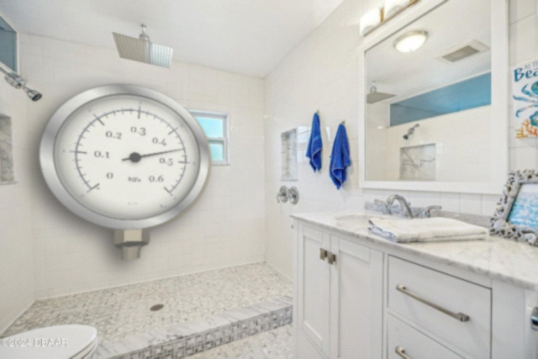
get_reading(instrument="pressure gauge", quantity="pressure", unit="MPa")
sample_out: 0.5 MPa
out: 0.46 MPa
